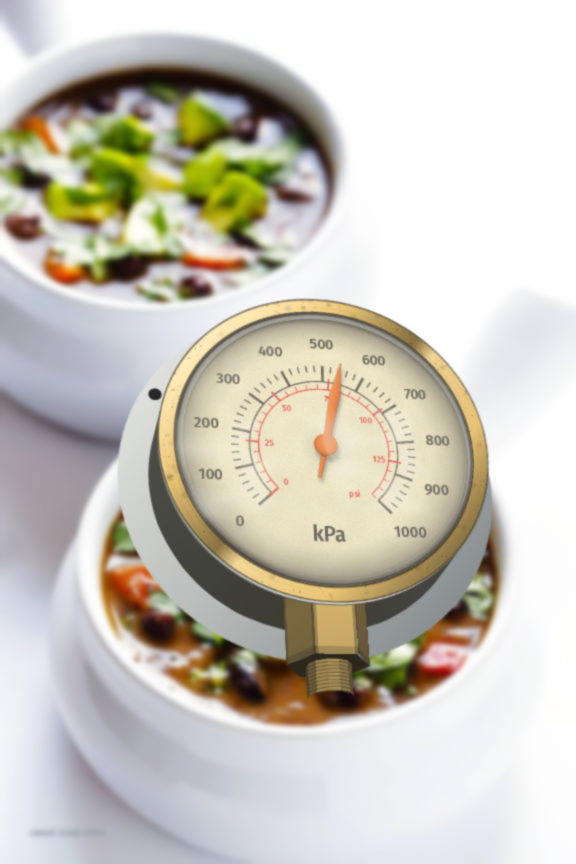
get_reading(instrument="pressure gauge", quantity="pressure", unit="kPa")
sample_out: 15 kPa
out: 540 kPa
